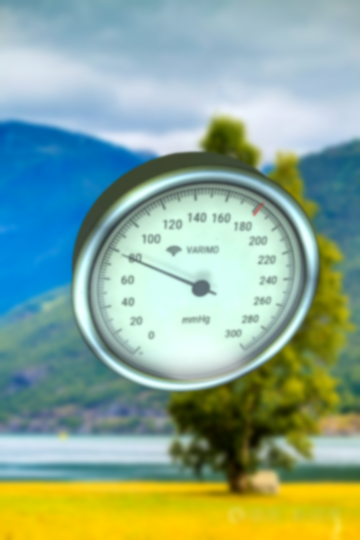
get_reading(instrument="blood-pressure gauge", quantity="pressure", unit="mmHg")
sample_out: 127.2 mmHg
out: 80 mmHg
